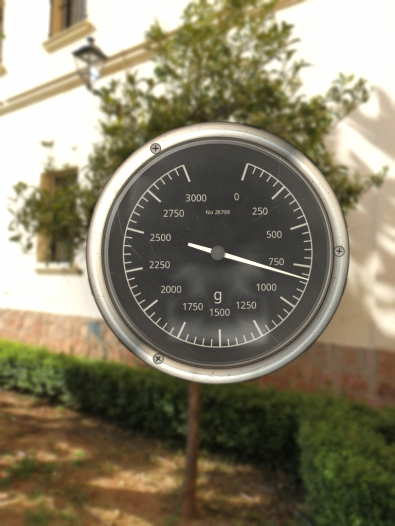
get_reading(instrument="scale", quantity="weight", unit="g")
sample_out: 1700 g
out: 825 g
